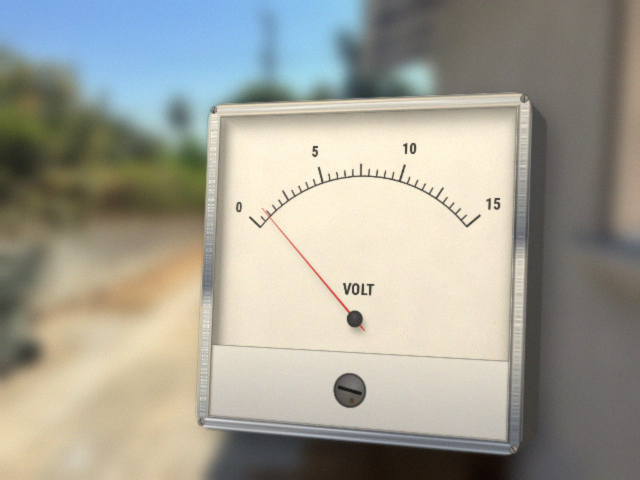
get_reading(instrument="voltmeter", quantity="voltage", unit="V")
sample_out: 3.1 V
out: 1 V
